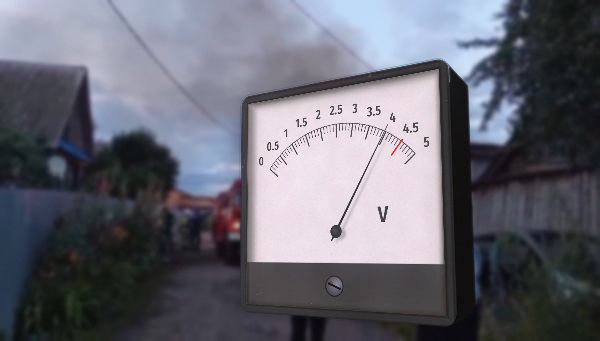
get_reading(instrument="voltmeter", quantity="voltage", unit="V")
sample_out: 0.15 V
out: 4 V
